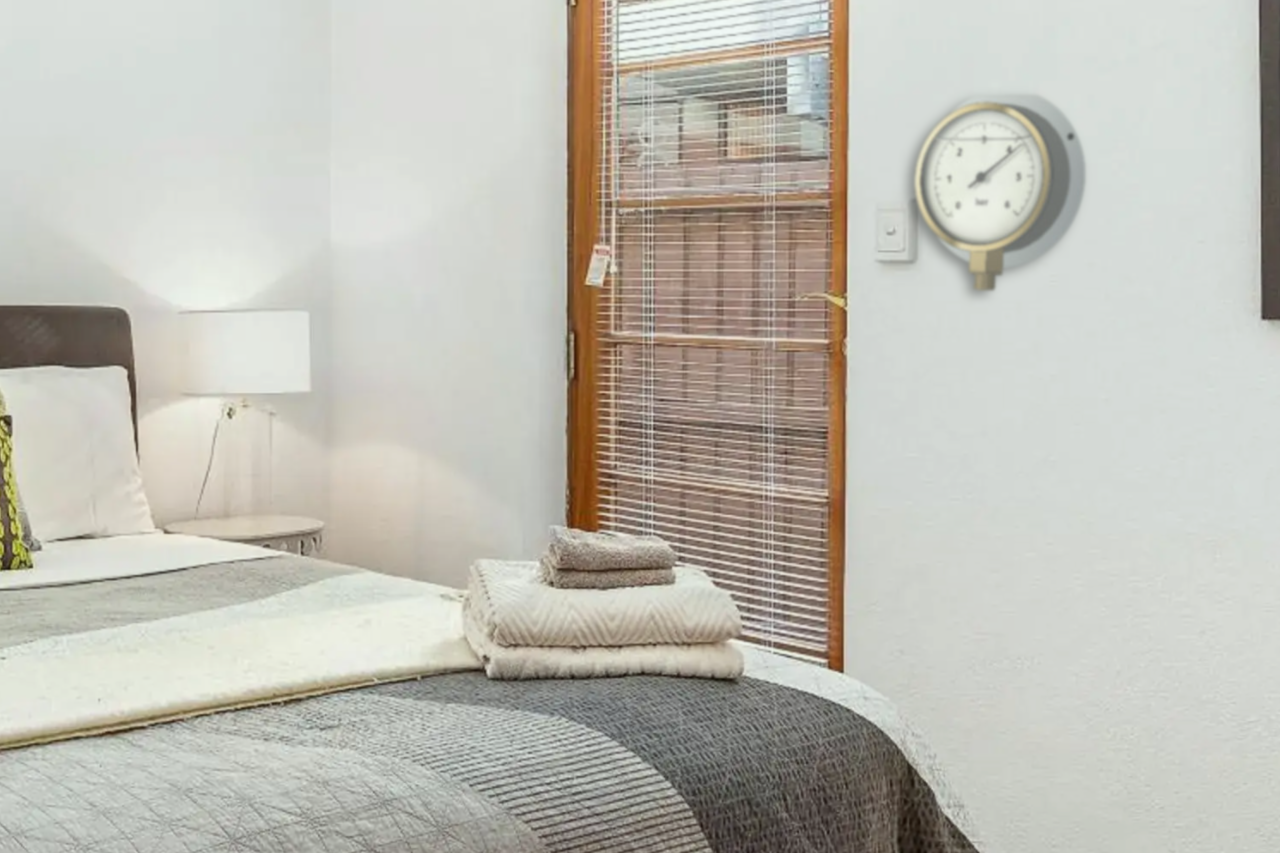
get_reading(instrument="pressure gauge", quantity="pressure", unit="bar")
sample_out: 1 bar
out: 4.2 bar
